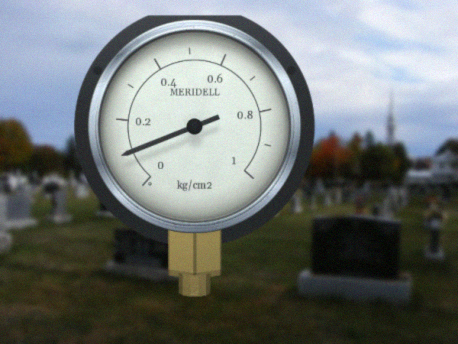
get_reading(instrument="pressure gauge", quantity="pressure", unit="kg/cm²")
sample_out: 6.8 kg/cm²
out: 0.1 kg/cm²
